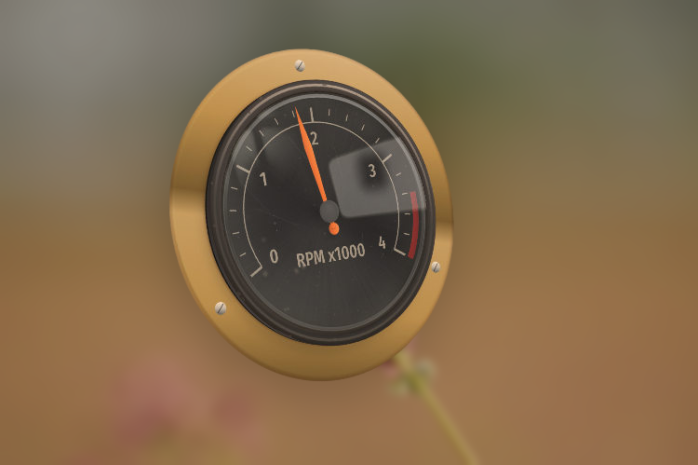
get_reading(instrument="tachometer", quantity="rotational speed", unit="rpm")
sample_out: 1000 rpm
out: 1800 rpm
